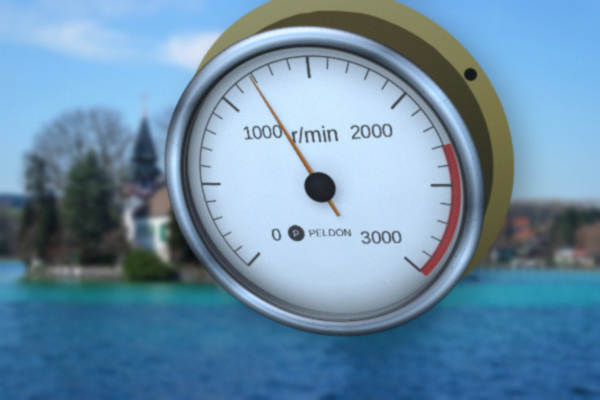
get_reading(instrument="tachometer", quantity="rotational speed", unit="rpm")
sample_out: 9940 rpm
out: 1200 rpm
